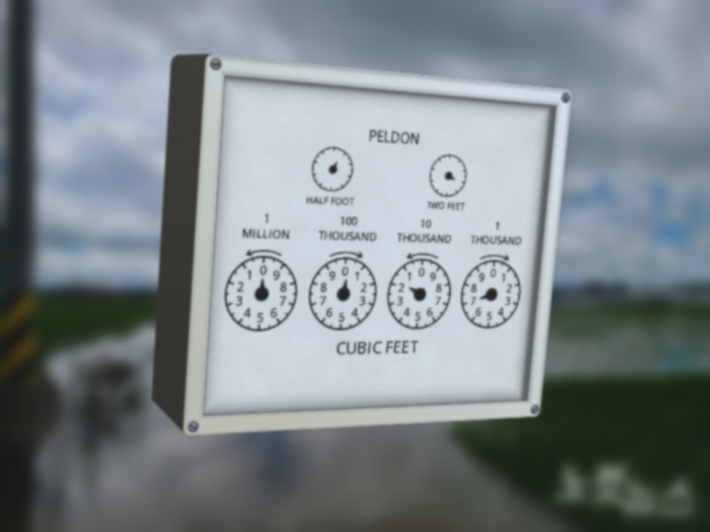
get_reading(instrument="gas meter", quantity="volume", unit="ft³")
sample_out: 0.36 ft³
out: 1700 ft³
